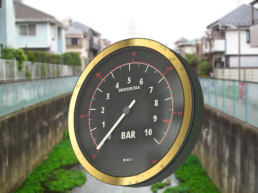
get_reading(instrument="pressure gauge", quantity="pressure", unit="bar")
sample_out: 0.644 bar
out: 0 bar
